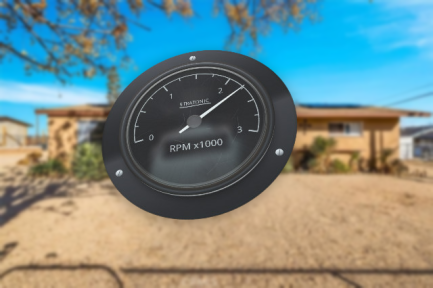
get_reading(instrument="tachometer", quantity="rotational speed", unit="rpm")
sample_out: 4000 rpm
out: 2250 rpm
